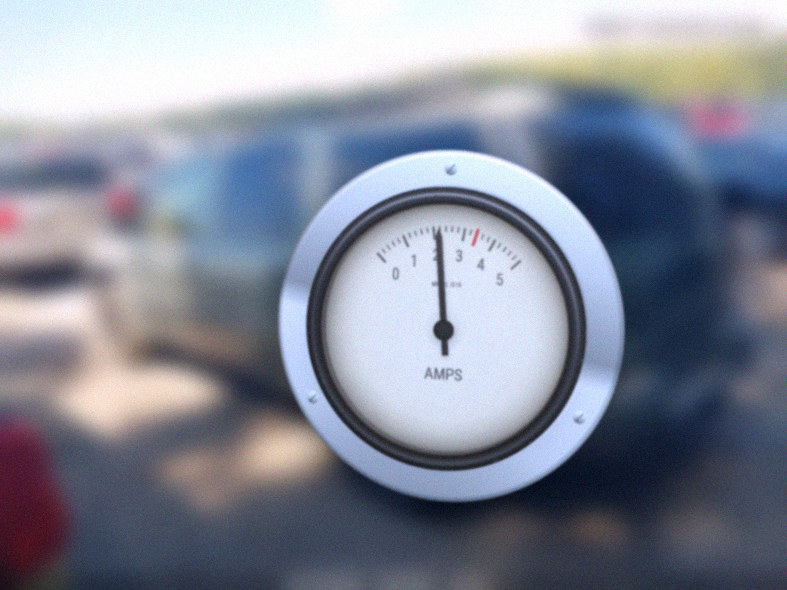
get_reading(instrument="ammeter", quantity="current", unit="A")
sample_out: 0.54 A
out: 2.2 A
